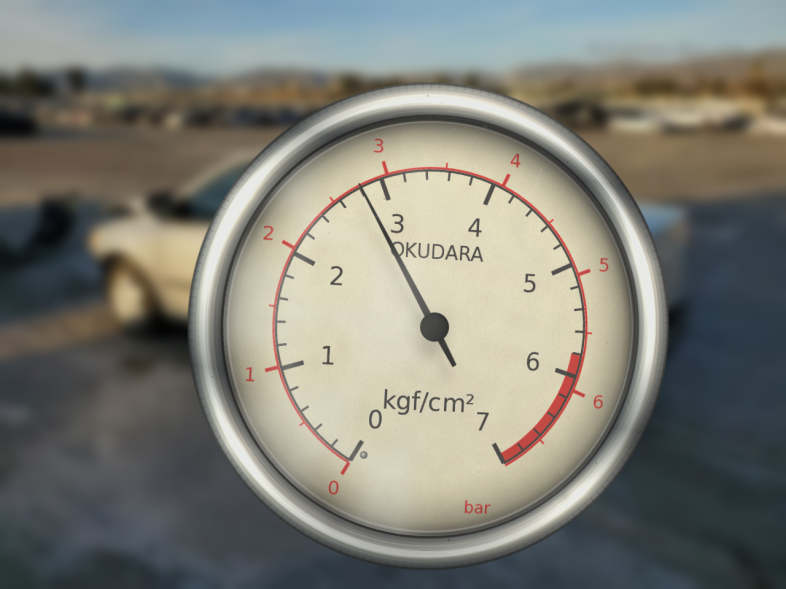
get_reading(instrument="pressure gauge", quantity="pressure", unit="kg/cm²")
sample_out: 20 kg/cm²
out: 2.8 kg/cm²
